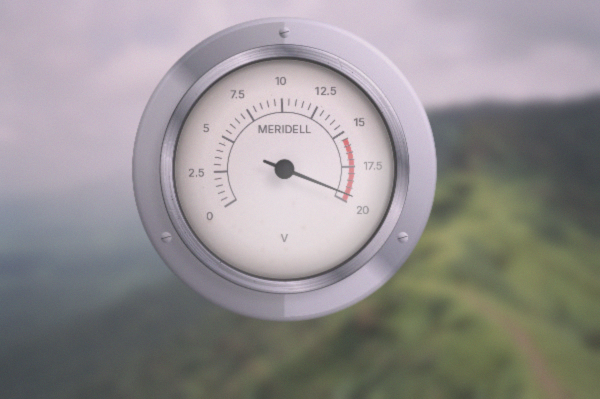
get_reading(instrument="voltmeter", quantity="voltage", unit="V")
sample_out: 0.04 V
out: 19.5 V
